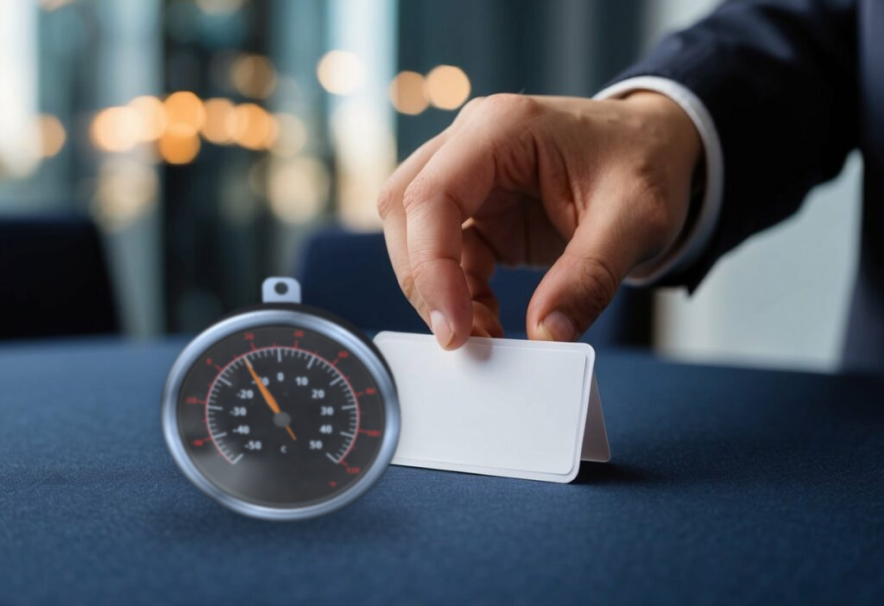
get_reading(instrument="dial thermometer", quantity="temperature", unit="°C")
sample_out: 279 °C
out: -10 °C
